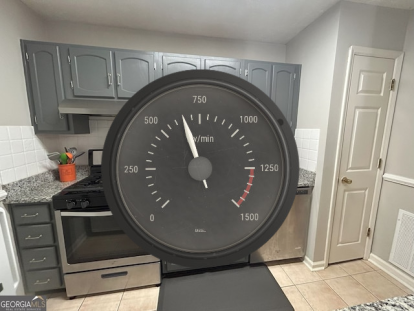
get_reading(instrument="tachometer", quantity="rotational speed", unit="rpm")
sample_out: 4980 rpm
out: 650 rpm
